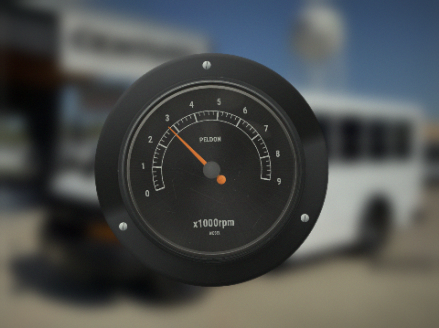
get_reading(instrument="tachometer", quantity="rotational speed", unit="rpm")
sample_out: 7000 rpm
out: 2800 rpm
